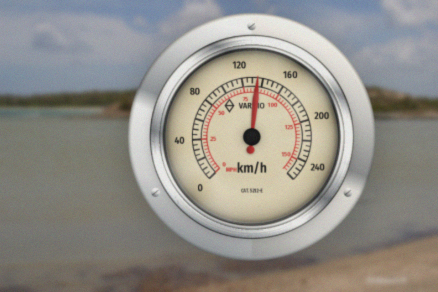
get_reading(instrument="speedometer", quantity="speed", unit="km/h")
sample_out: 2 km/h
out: 135 km/h
